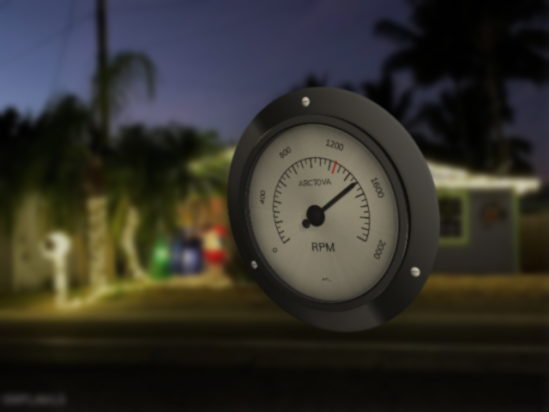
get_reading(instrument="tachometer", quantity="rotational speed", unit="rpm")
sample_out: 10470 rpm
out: 1500 rpm
